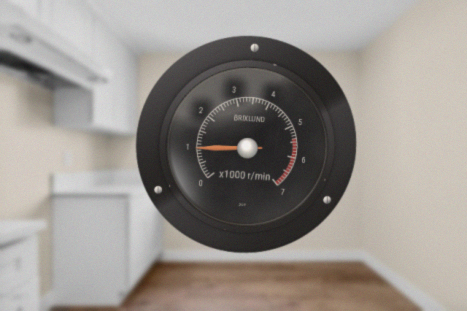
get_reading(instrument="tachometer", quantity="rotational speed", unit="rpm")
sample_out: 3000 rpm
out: 1000 rpm
